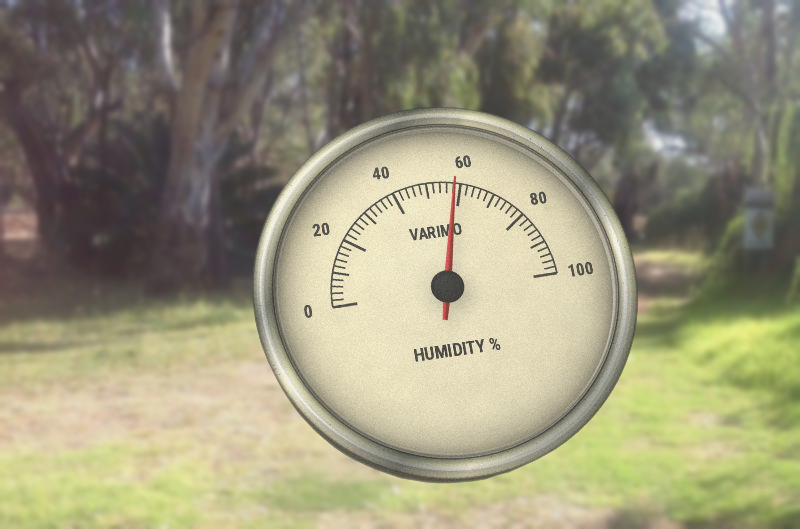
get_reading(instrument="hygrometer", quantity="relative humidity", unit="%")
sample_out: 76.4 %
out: 58 %
